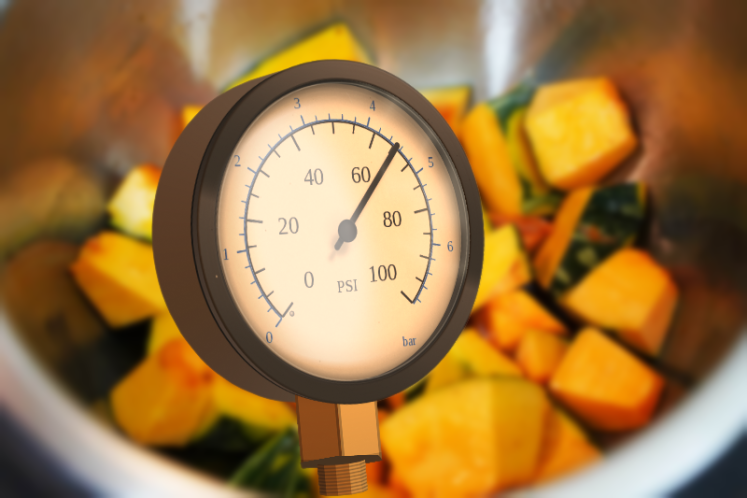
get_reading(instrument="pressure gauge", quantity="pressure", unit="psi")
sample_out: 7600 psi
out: 65 psi
